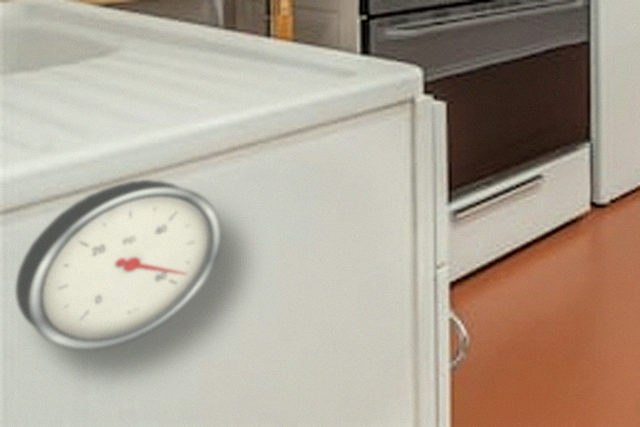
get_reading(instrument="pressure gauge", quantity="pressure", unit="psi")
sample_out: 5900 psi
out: 57.5 psi
